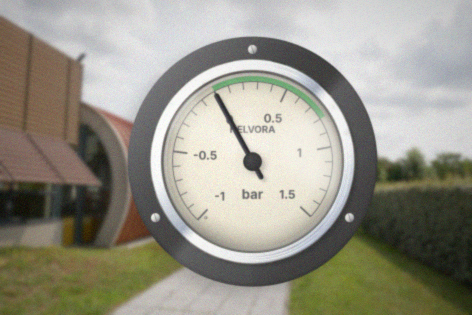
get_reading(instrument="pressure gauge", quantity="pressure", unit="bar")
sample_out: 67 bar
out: 0 bar
